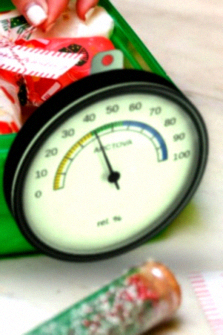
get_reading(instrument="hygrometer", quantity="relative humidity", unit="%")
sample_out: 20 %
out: 40 %
